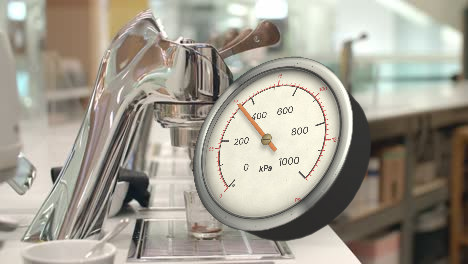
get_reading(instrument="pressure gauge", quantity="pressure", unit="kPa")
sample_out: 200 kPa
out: 350 kPa
